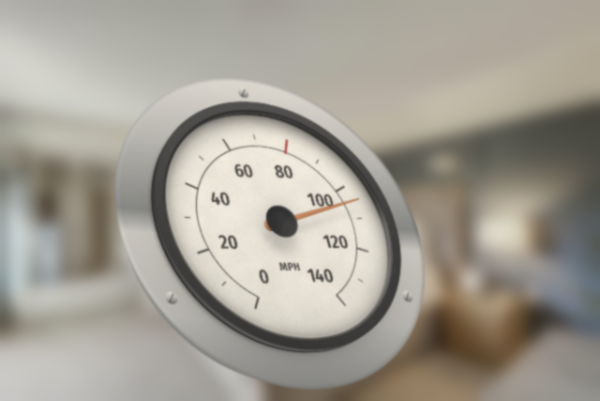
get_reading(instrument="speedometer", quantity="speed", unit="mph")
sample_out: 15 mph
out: 105 mph
